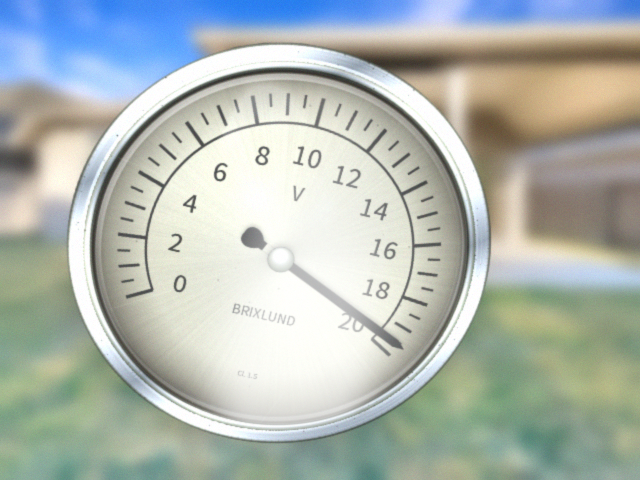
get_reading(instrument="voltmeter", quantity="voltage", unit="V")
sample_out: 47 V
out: 19.5 V
